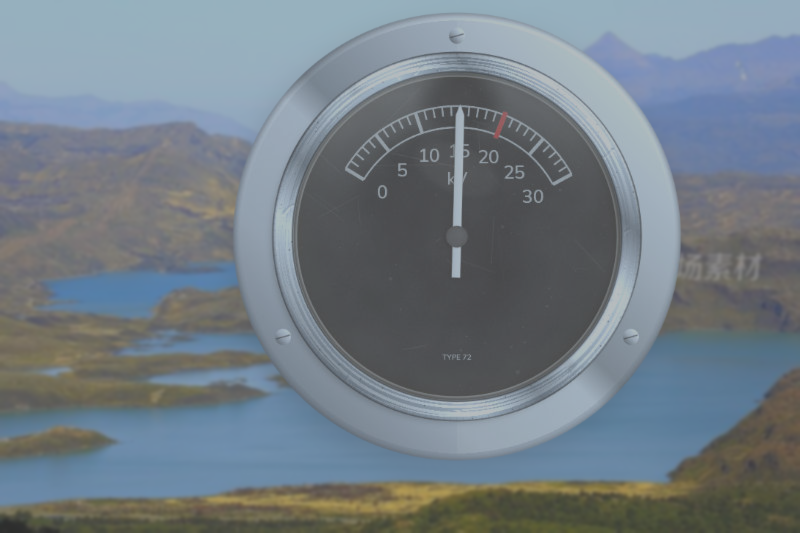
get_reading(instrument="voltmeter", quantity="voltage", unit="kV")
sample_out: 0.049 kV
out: 15 kV
